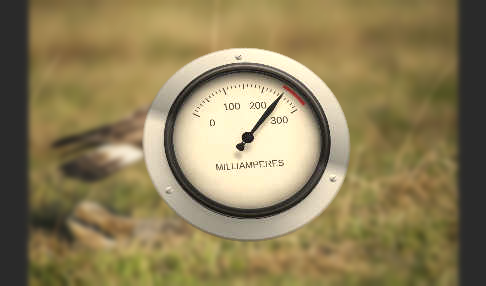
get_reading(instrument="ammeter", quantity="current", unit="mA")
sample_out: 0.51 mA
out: 250 mA
